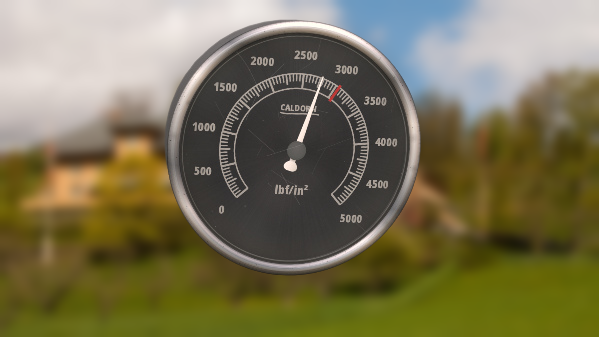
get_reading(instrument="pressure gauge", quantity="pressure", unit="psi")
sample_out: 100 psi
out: 2750 psi
